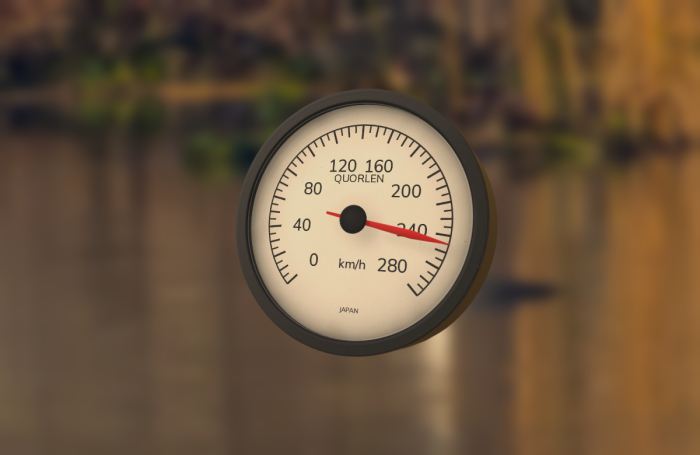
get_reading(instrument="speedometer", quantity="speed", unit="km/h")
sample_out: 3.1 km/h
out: 245 km/h
